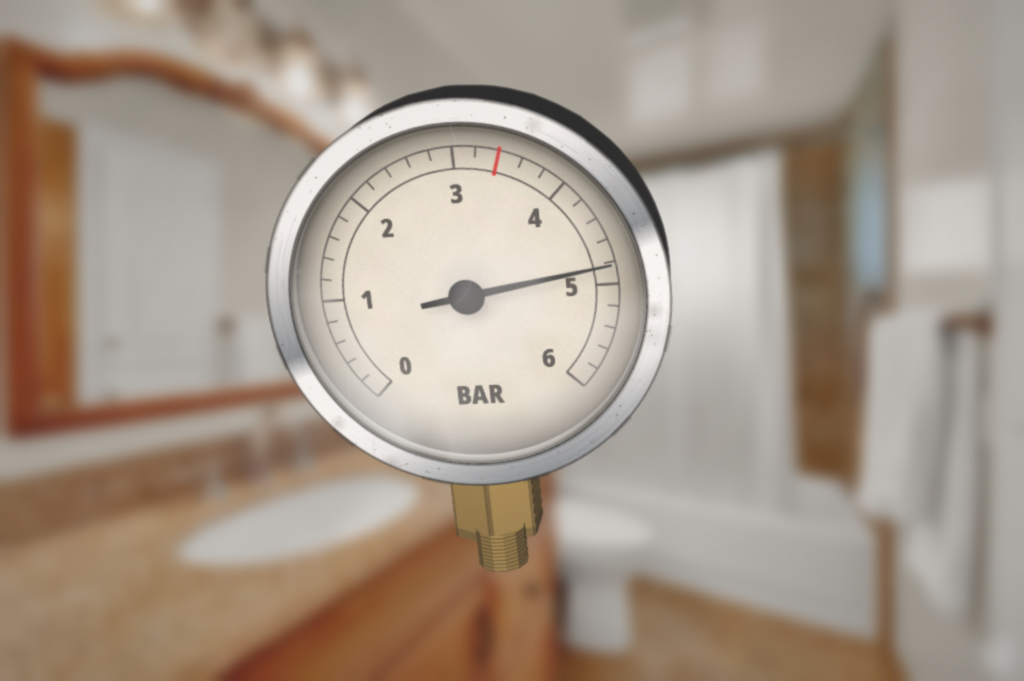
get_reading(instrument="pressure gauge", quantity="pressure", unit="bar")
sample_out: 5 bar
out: 4.8 bar
